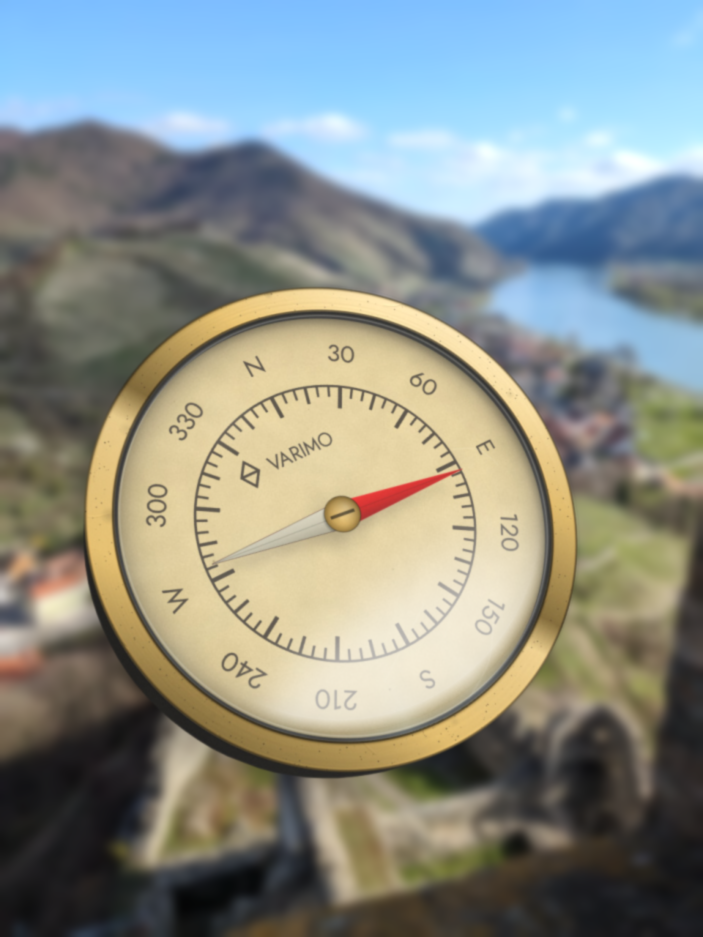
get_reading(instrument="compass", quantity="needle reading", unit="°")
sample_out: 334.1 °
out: 95 °
